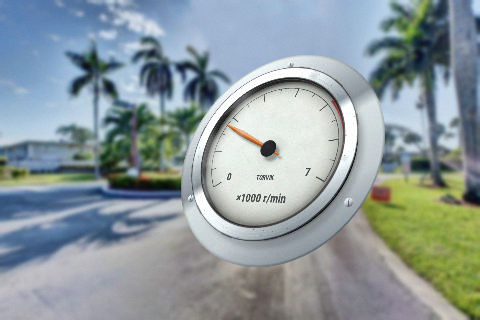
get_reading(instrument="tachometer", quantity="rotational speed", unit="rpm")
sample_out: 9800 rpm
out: 1750 rpm
